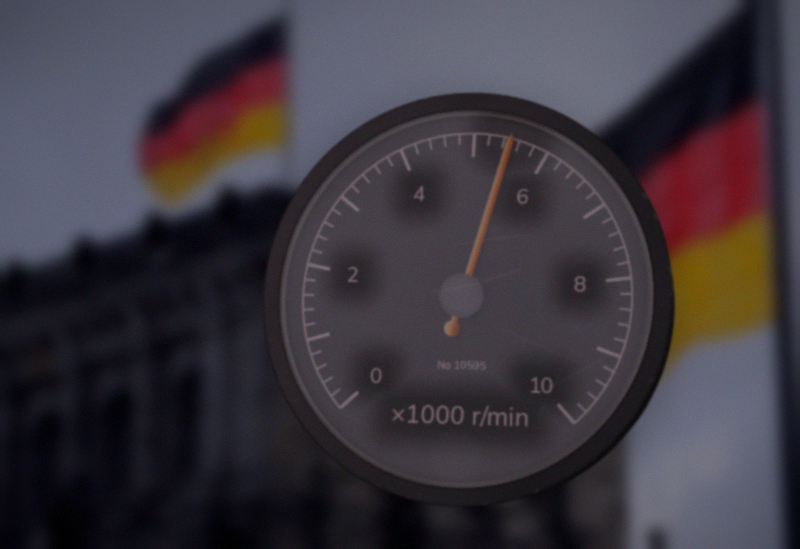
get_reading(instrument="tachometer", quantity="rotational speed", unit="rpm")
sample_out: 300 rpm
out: 5500 rpm
